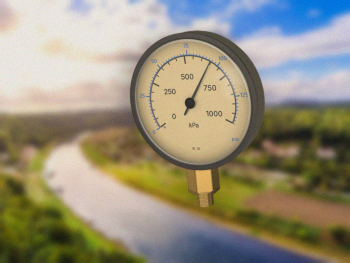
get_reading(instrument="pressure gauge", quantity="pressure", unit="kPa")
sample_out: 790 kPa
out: 650 kPa
